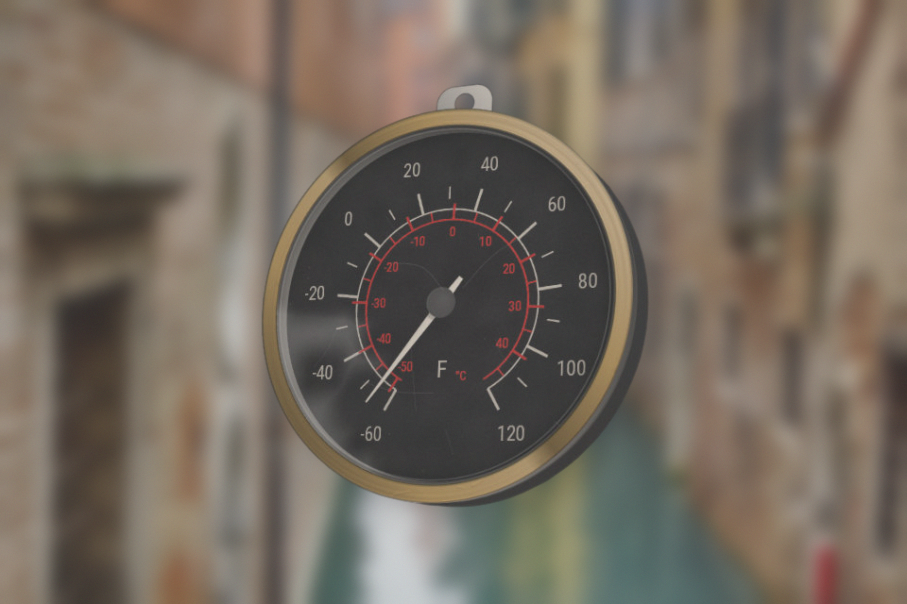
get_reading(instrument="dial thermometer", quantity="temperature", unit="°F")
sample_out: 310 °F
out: -55 °F
